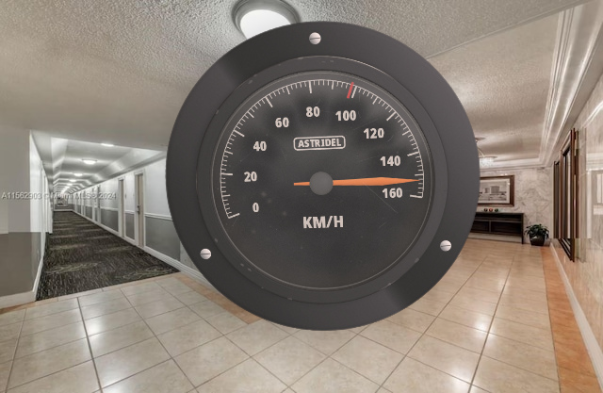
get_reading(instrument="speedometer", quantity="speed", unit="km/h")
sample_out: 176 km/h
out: 152 km/h
